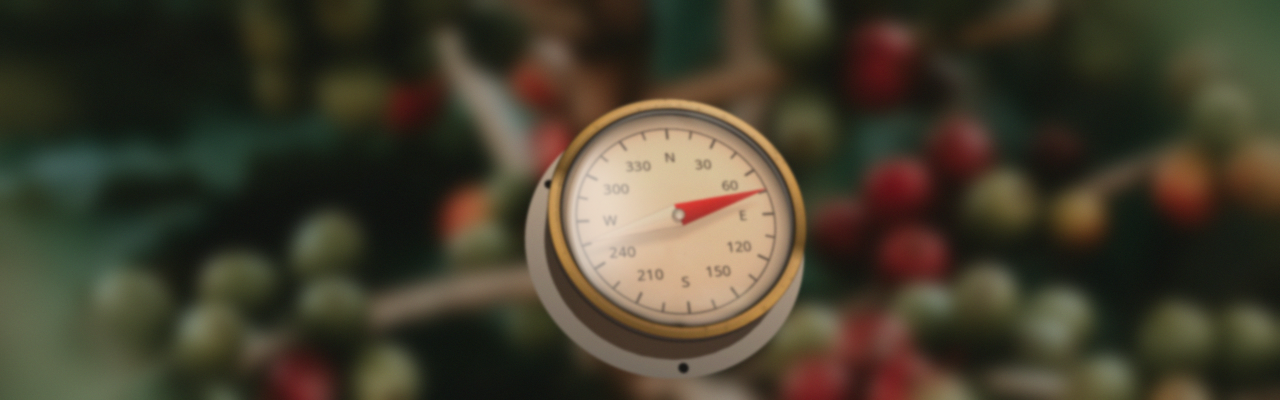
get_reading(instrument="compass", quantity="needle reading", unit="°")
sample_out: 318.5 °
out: 75 °
